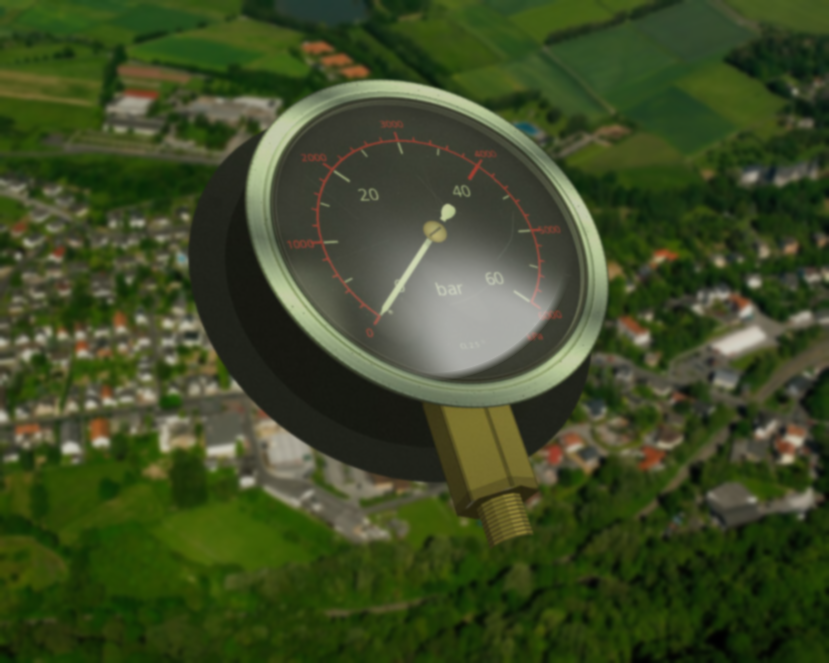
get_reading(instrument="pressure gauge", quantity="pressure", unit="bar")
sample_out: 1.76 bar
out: 0 bar
